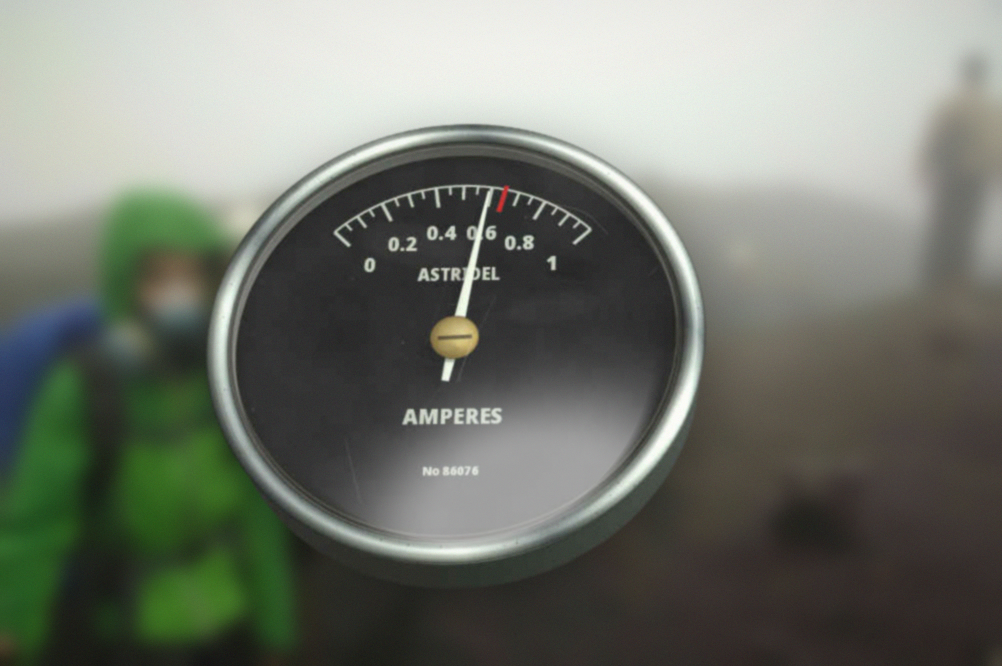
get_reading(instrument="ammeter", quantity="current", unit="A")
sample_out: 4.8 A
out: 0.6 A
